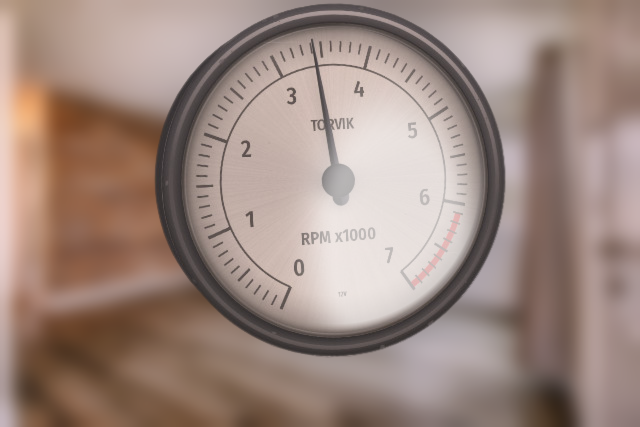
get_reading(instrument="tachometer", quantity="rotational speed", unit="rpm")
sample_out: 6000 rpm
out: 3400 rpm
